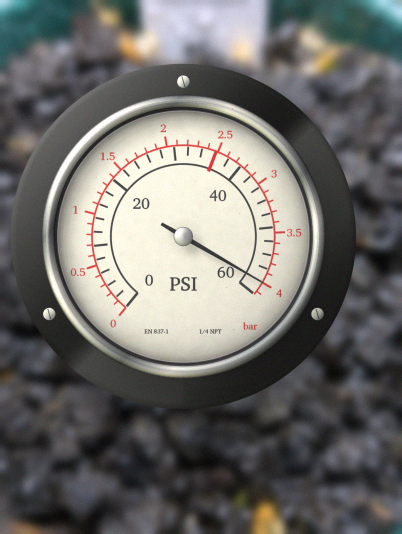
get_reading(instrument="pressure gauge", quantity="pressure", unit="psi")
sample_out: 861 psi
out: 58 psi
